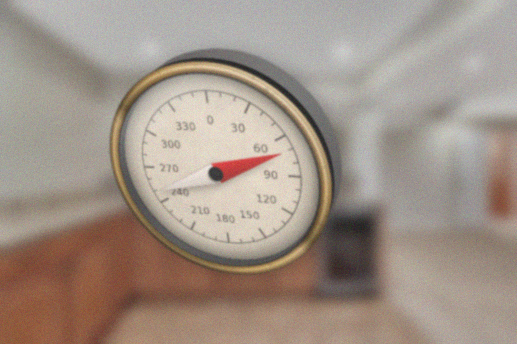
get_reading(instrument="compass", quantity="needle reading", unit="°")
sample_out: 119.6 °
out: 70 °
